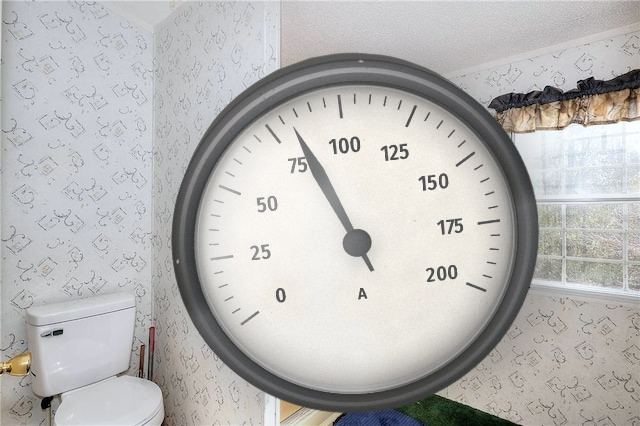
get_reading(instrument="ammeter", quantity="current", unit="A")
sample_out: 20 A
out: 82.5 A
